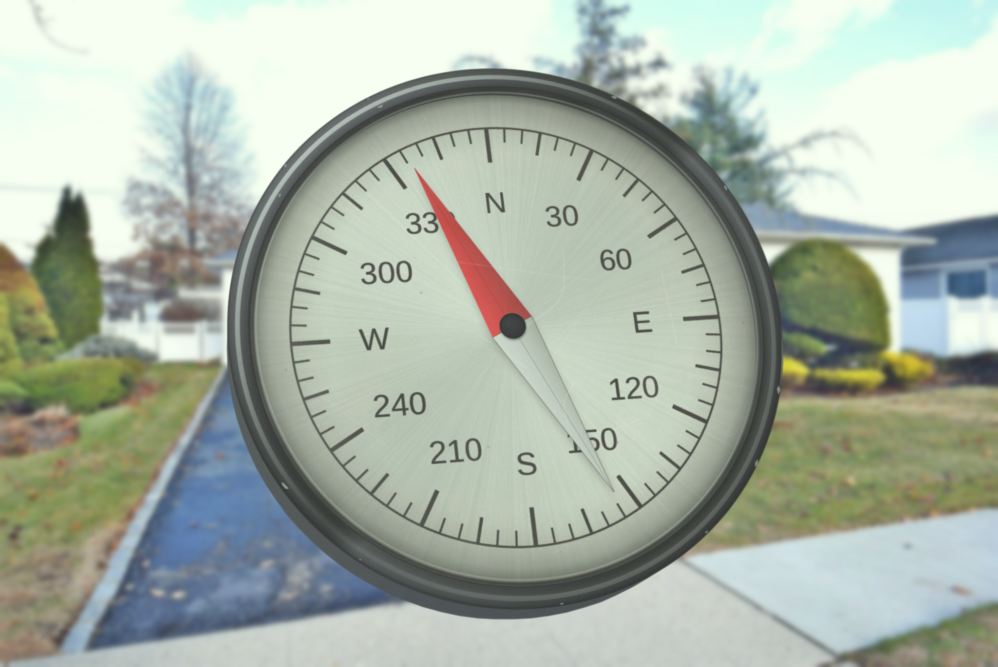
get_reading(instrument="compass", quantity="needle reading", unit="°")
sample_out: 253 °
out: 335 °
